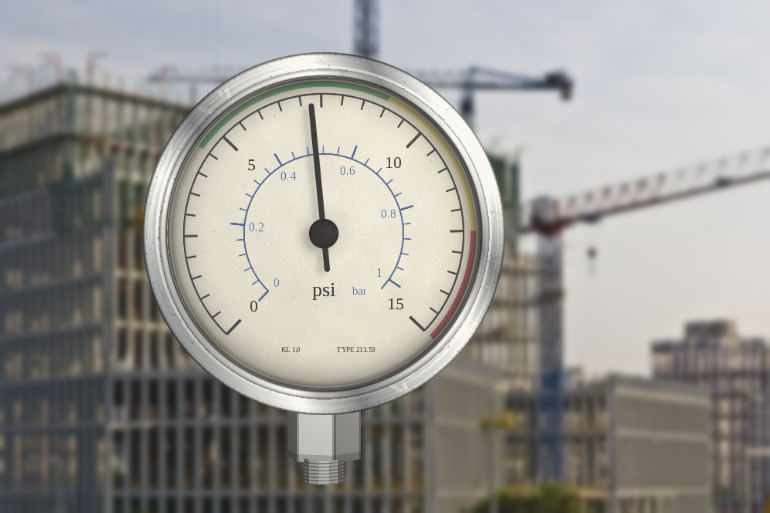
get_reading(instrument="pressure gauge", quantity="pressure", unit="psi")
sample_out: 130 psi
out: 7.25 psi
